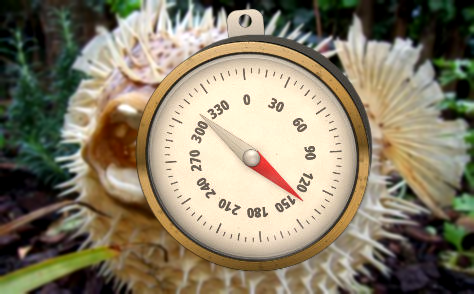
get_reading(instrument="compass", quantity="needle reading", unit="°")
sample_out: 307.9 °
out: 135 °
